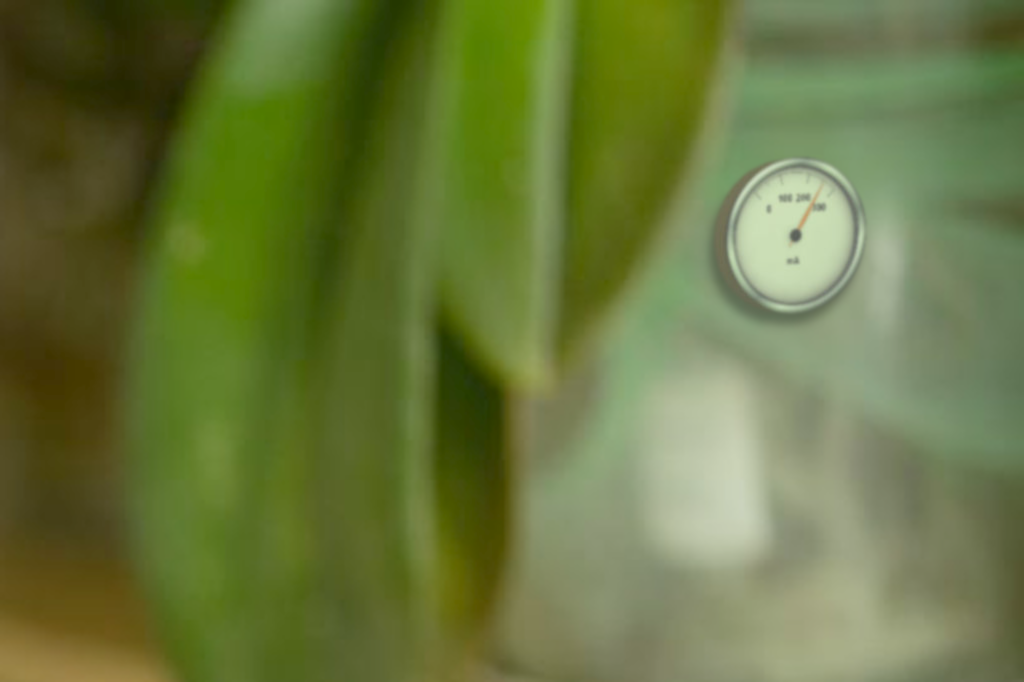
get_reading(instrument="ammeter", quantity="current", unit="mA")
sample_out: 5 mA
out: 250 mA
